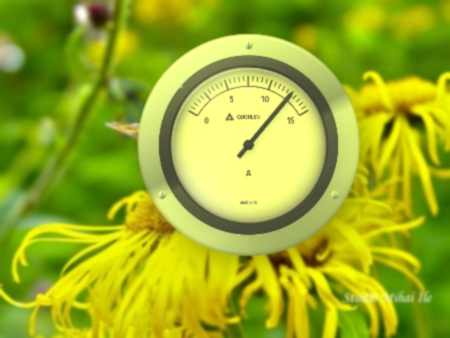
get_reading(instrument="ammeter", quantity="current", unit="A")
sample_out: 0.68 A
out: 12.5 A
